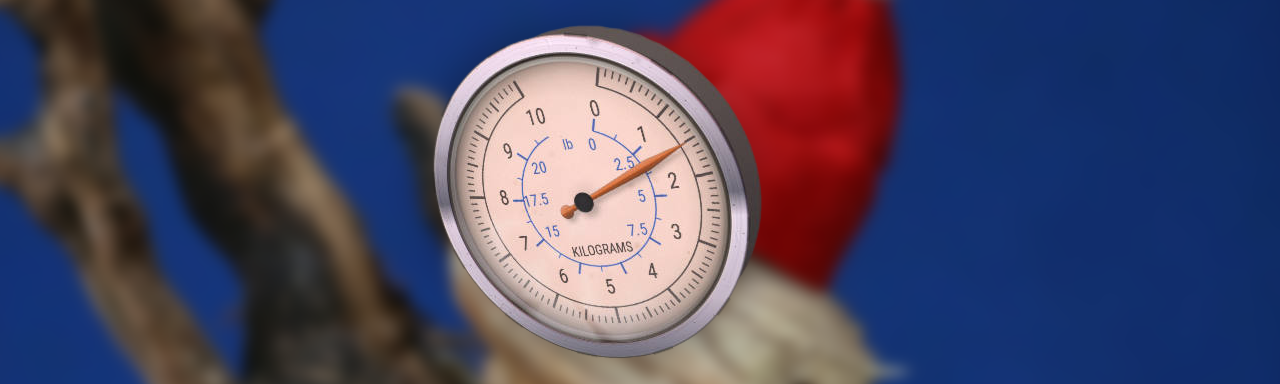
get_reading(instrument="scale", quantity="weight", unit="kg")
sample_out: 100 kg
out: 1.5 kg
